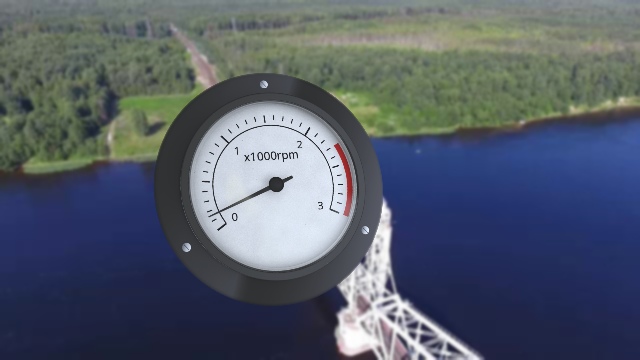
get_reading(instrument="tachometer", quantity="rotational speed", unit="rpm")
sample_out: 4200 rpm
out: 150 rpm
